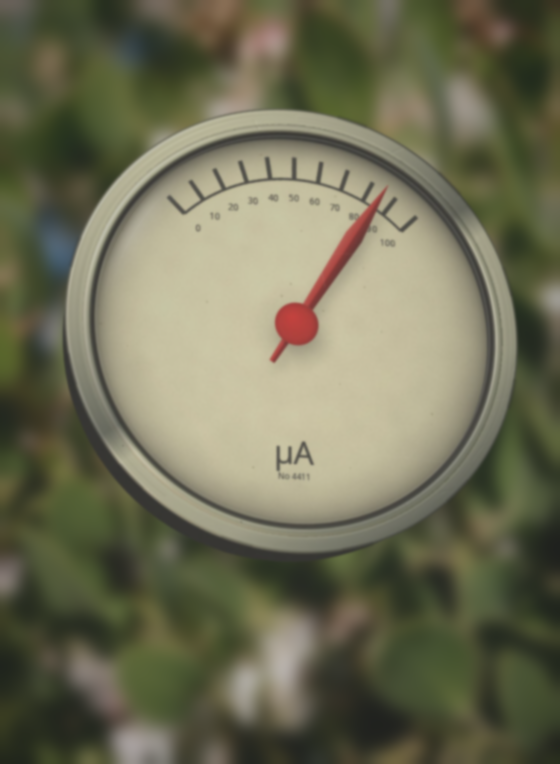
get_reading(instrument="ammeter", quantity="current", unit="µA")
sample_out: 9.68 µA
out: 85 µA
